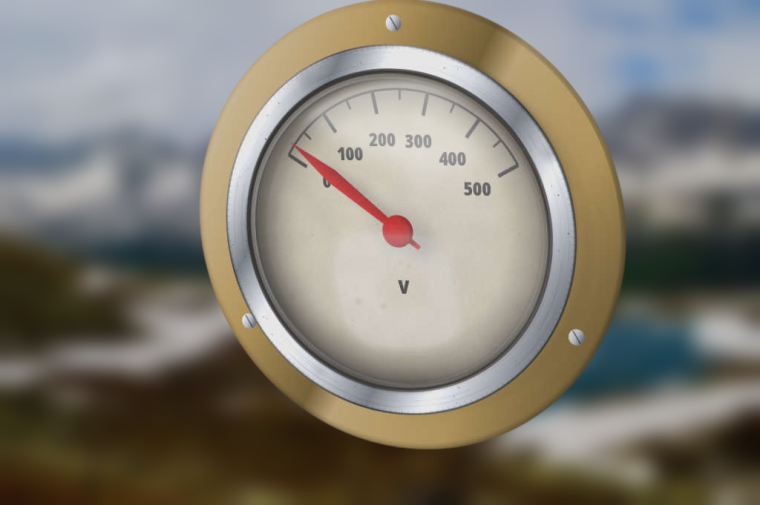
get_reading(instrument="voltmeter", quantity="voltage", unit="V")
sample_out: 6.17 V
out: 25 V
